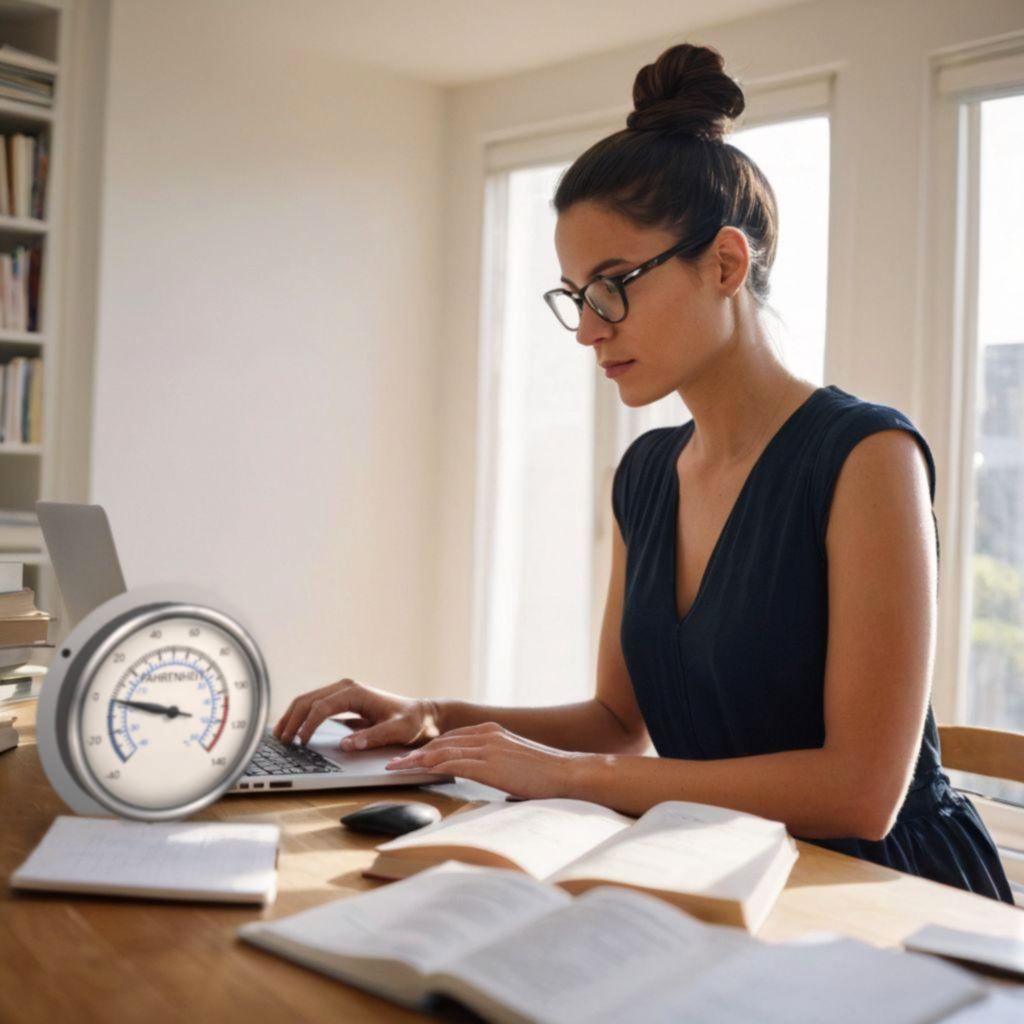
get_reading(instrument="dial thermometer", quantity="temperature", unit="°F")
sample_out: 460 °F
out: 0 °F
